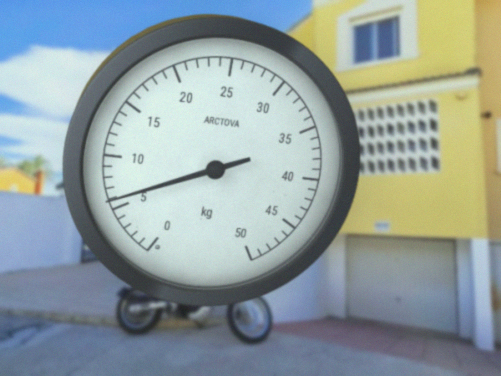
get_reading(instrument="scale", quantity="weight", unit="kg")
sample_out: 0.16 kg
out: 6 kg
